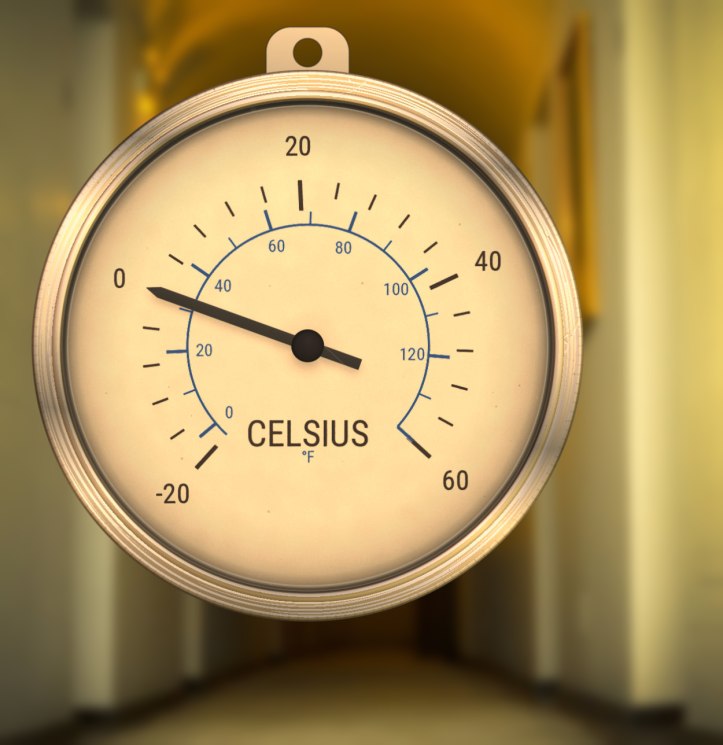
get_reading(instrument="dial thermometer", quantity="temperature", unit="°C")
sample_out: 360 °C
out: 0 °C
